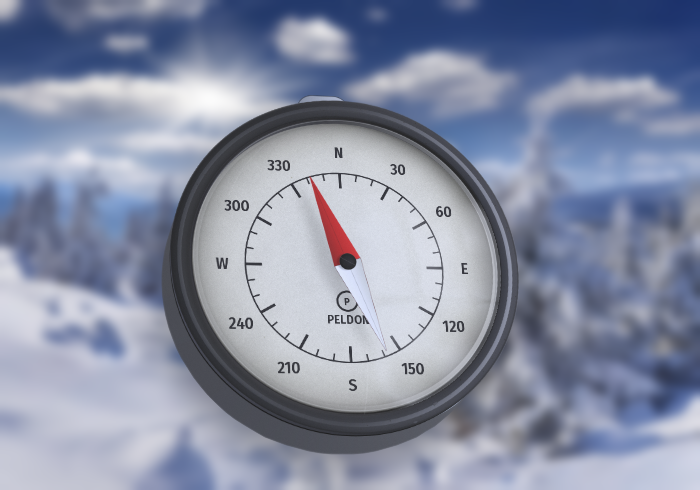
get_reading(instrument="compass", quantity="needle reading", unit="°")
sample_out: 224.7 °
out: 340 °
